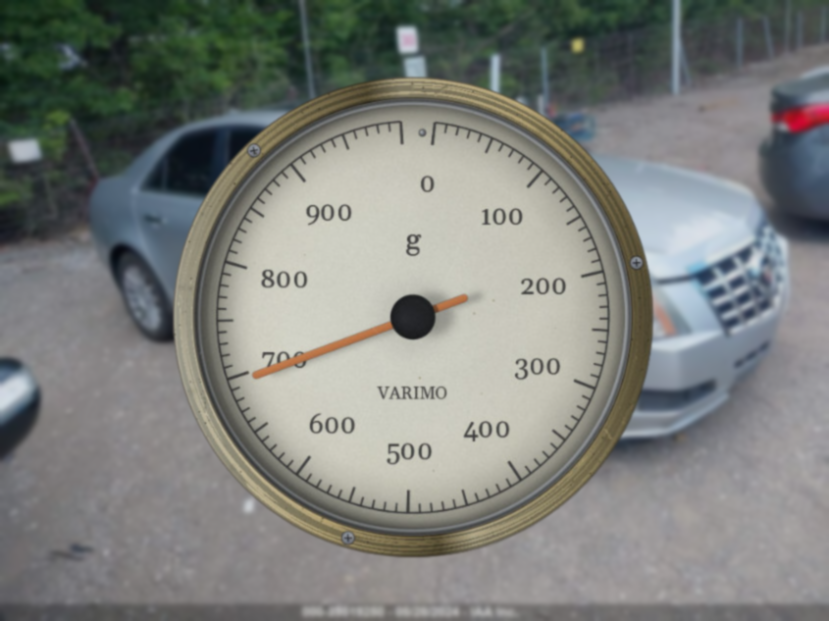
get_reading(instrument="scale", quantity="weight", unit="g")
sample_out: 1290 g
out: 695 g
